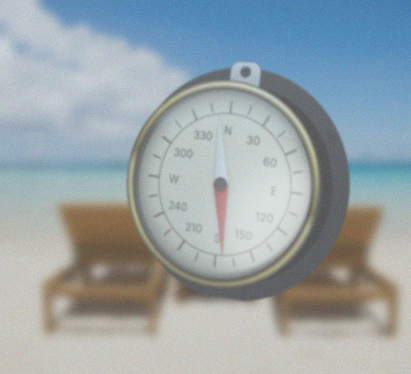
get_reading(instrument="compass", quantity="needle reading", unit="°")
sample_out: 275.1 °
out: 172.5 °
